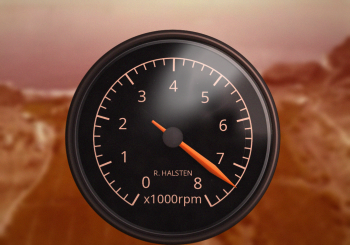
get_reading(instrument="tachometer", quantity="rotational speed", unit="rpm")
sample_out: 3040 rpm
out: 7400 rpm
